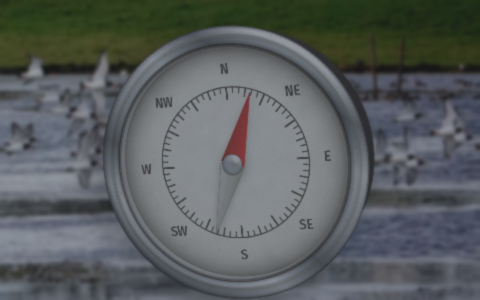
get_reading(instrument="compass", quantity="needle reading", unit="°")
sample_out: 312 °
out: 20 °
